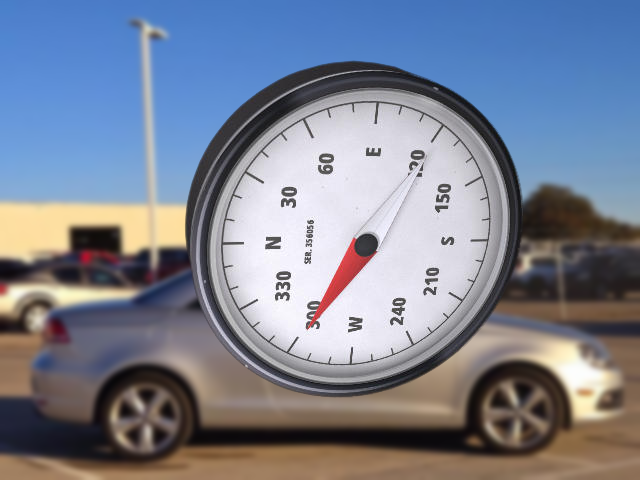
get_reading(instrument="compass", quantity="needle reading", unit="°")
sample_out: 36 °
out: 300 °
